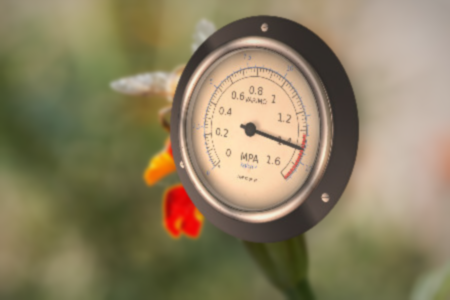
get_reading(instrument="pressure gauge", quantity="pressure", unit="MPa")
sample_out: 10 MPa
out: 1.4 MPa
